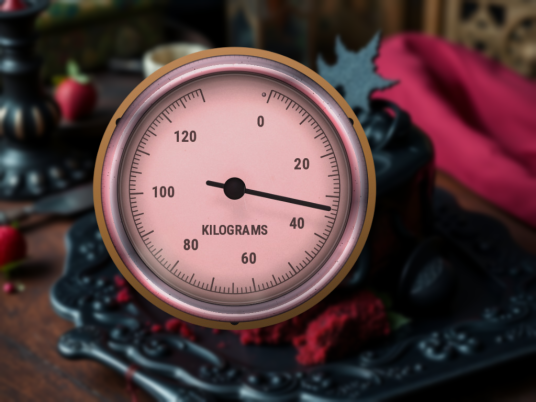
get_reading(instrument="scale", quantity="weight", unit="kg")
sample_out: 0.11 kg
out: 33 kg
